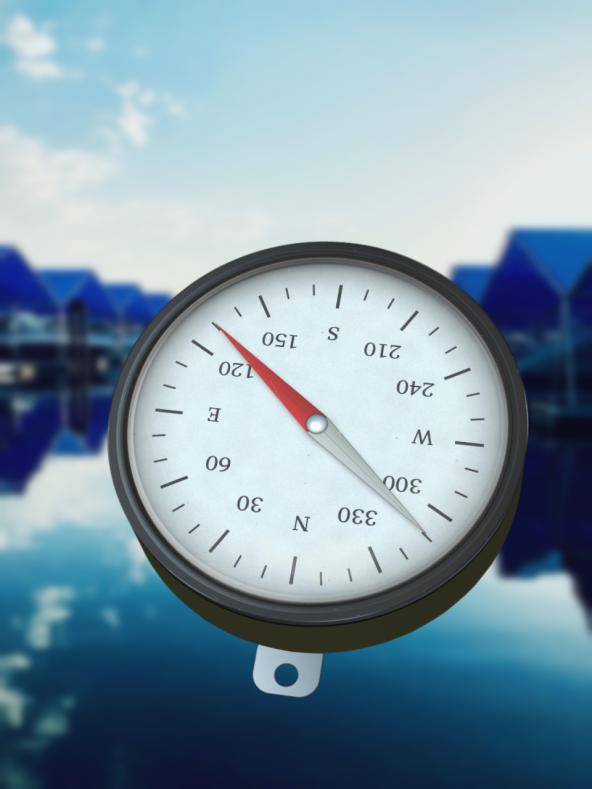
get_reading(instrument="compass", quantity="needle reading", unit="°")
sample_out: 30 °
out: 130 °
